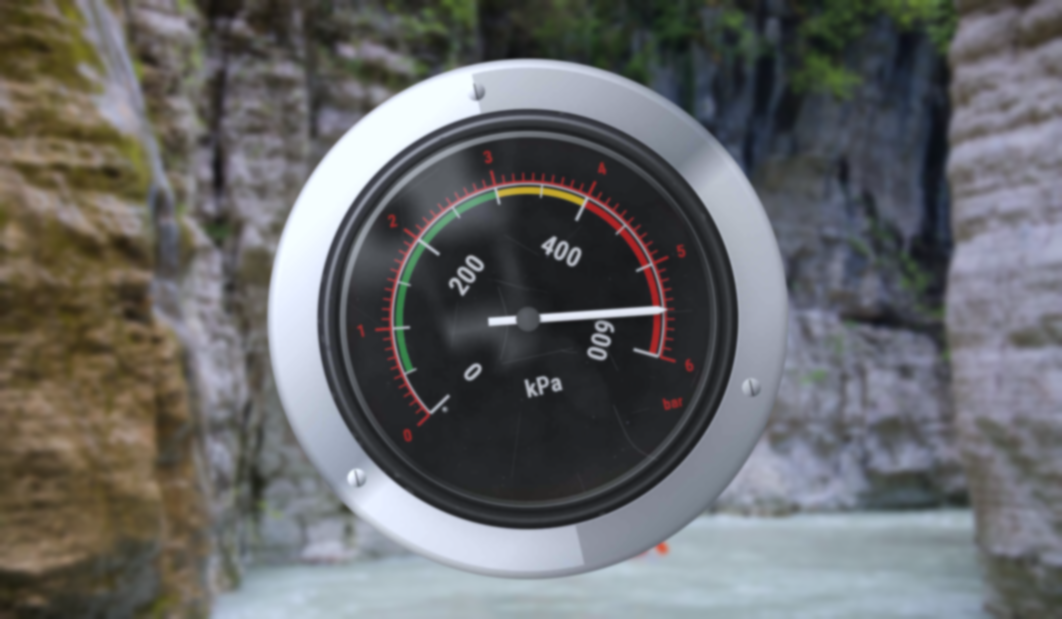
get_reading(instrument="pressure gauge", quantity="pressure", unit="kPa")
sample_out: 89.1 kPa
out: 550 kPa
